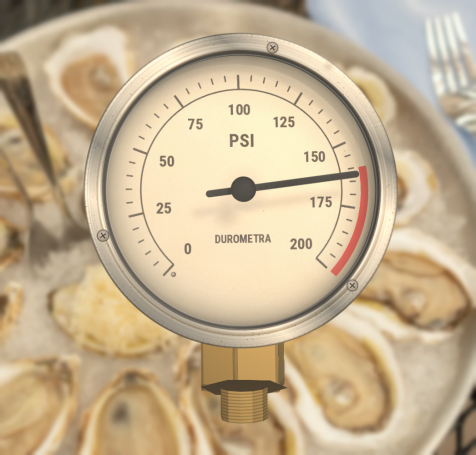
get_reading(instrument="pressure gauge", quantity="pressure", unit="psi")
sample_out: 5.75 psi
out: 162.5 psi
